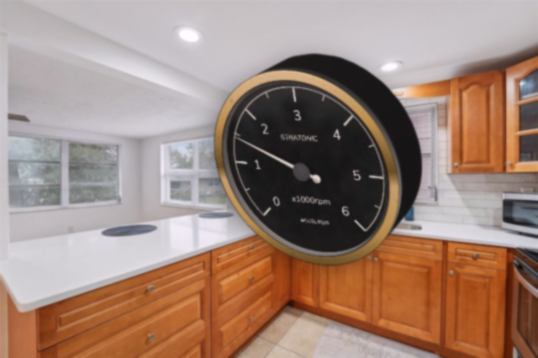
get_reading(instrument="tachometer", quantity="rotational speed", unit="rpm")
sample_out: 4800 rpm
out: 1500 rpm
